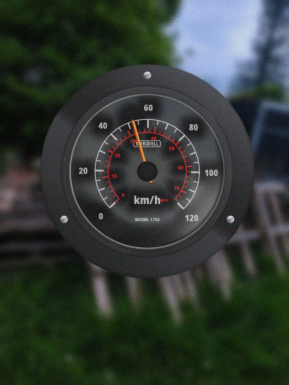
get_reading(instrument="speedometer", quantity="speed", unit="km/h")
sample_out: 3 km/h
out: 52.5 km/h
